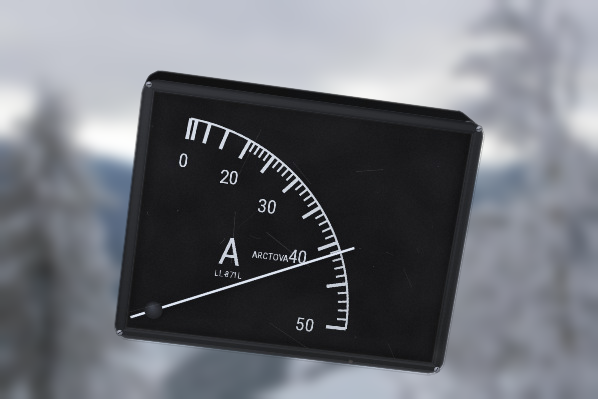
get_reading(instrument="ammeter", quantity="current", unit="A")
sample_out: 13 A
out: 41 A
